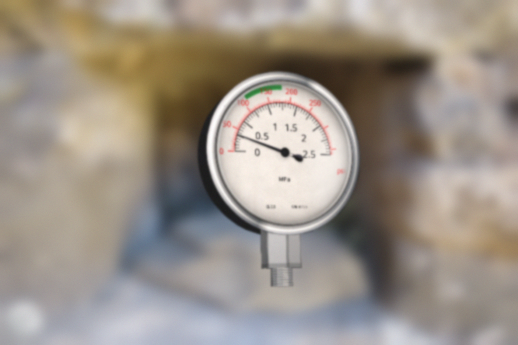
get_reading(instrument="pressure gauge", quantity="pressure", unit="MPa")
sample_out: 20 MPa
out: 0.25 MPa
